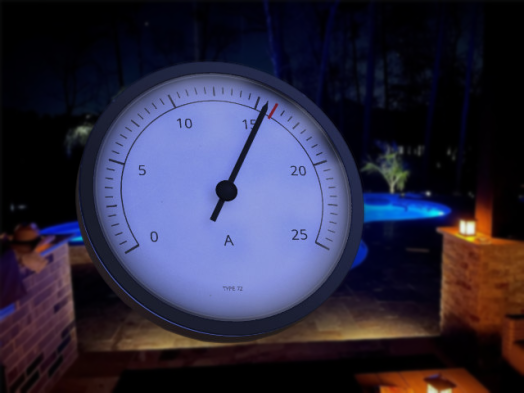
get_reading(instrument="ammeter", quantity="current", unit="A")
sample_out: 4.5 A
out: 15.5 A
